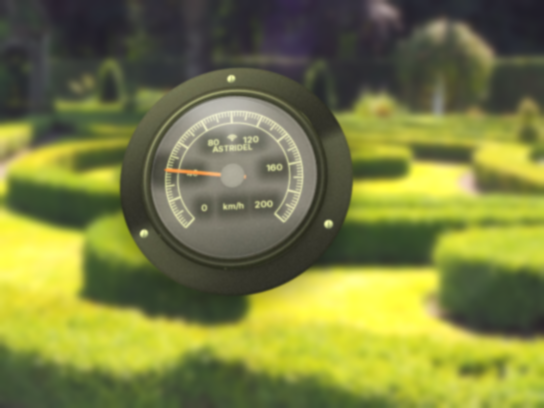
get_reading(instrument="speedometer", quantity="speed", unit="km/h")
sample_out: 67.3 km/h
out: 40 km/h
